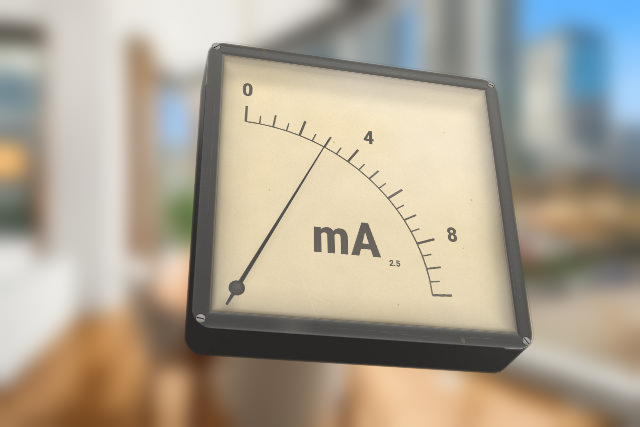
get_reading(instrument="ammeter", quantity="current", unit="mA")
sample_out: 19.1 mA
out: 3 mA
